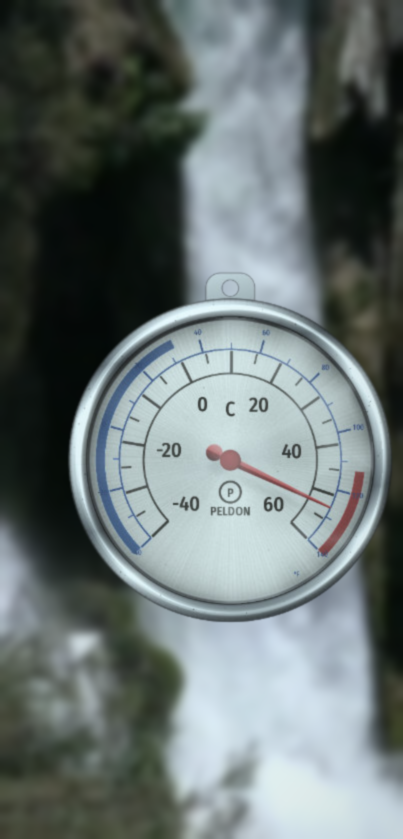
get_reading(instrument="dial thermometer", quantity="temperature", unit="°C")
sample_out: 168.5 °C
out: 52.5 °C
